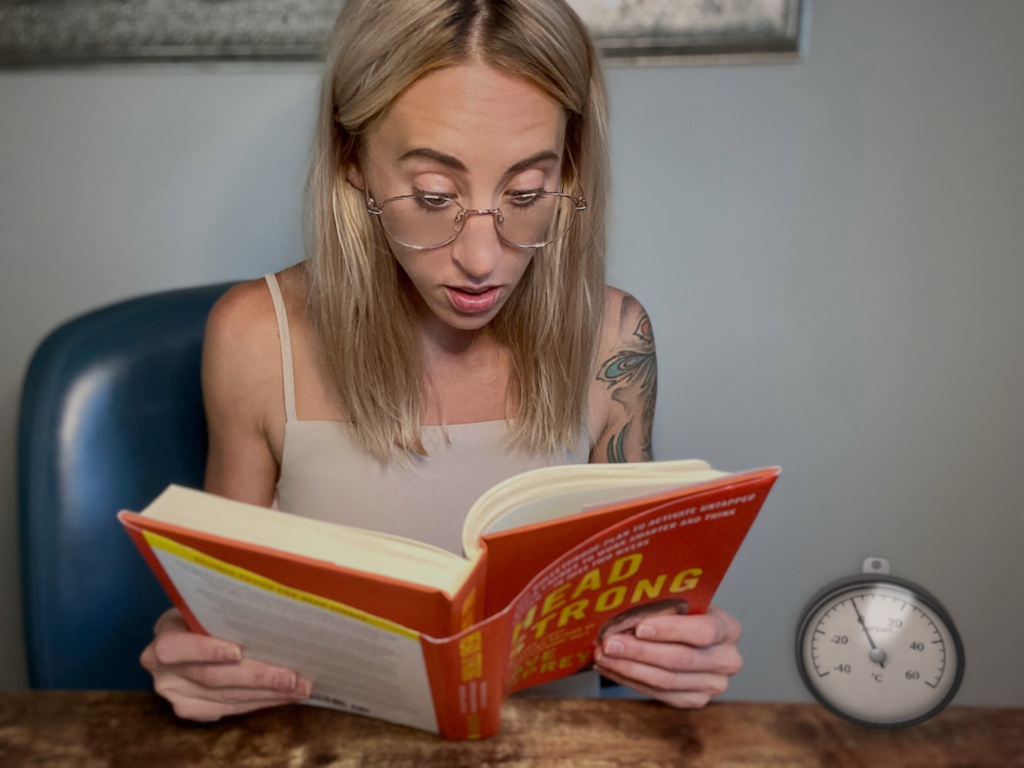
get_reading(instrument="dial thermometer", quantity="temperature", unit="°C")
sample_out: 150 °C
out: 0 °C
